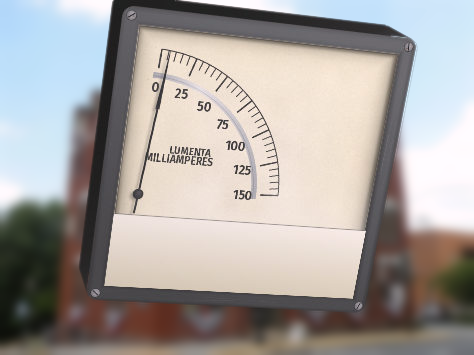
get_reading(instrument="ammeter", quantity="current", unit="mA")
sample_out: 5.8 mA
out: 5 mA
